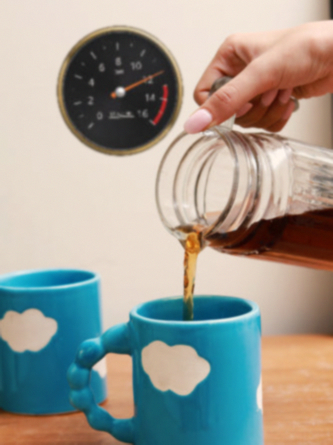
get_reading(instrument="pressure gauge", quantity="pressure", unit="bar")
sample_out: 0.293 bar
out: 12 bar
